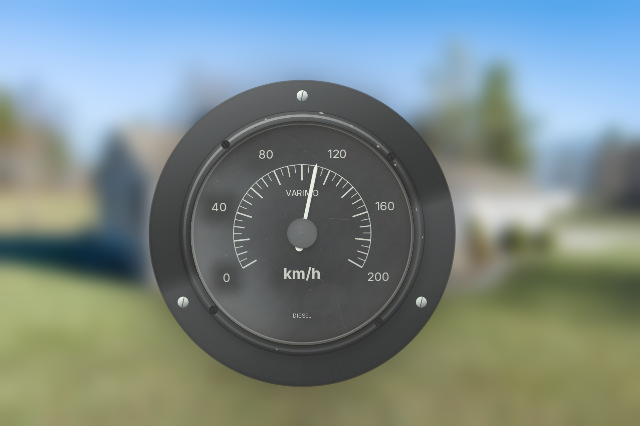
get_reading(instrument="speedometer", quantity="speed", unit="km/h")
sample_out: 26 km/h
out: 110 km/h
